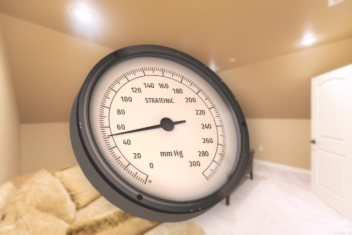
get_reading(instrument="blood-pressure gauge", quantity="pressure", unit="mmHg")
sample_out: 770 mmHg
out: 50 mmHg
